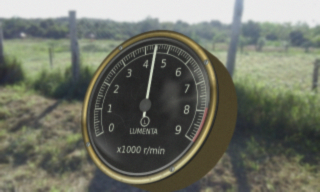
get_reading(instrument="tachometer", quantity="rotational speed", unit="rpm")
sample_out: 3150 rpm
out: 4500 rpm
